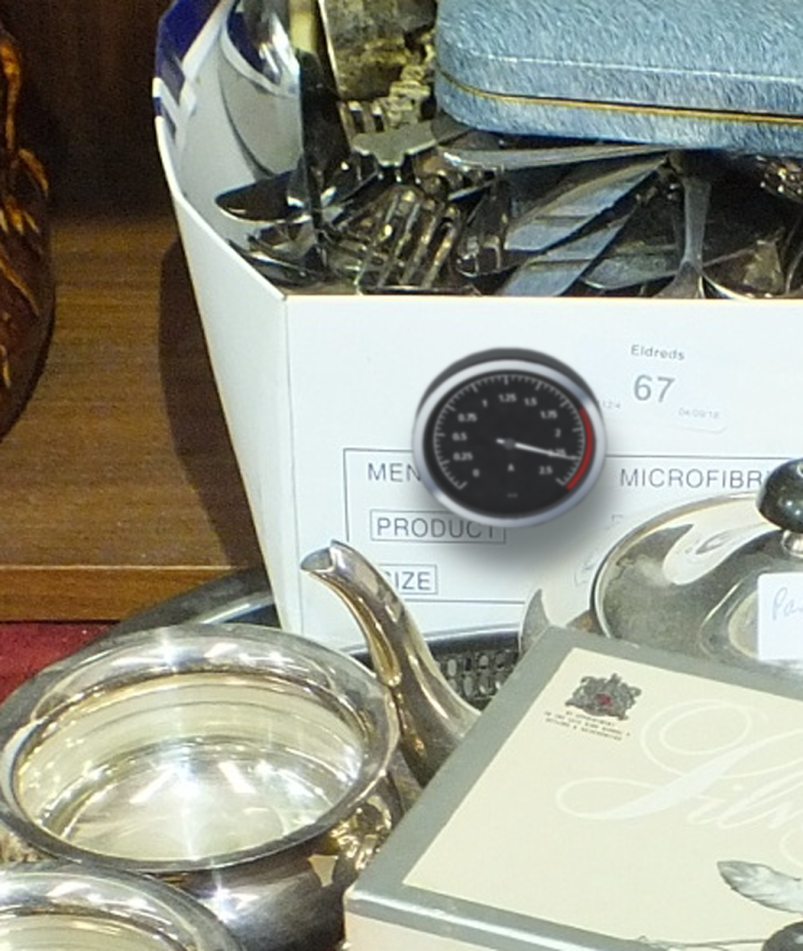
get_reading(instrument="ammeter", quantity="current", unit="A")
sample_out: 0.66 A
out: 2.25 A
